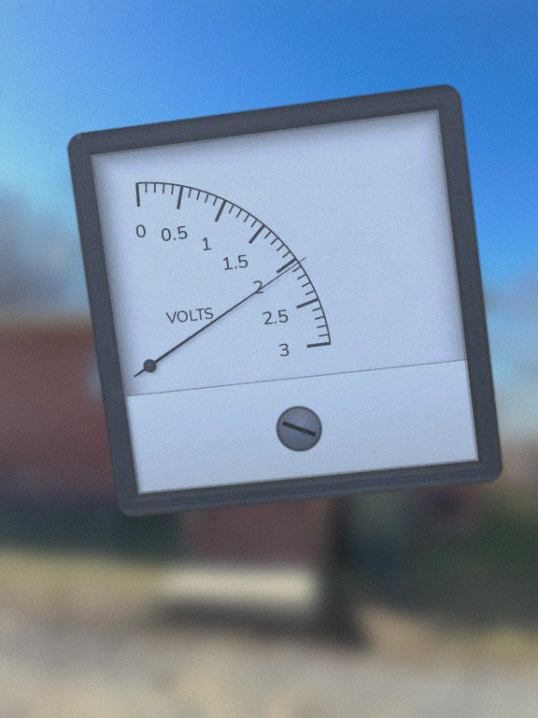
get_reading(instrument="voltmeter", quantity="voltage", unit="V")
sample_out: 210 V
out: 2.05 V
